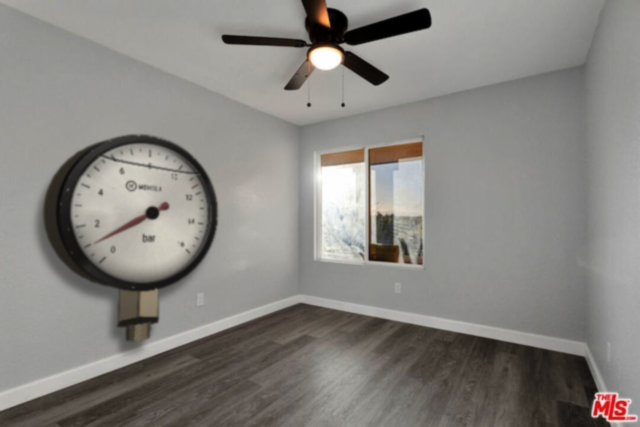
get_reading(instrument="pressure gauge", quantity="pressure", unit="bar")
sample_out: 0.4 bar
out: 1 bar
